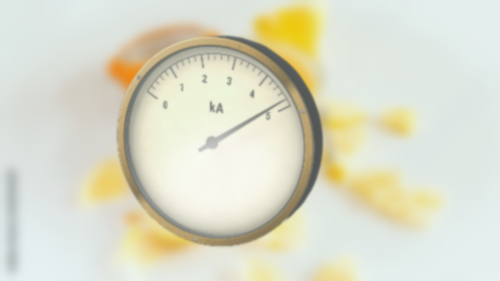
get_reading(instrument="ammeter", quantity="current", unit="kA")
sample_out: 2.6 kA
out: 4.8 kA
